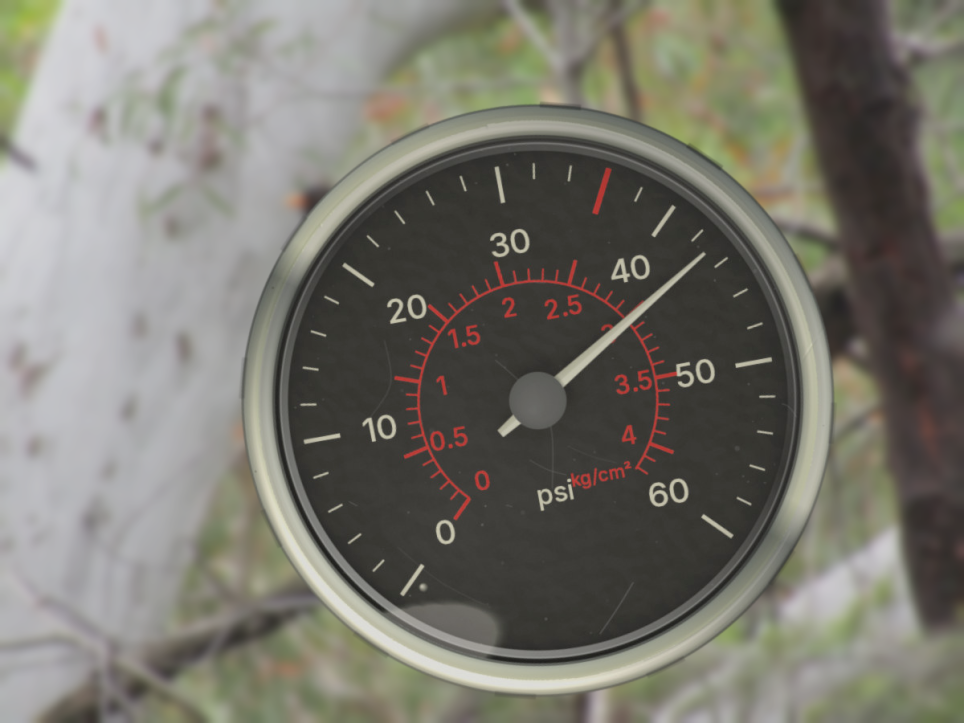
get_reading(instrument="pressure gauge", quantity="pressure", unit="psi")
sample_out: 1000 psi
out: 43 psi
